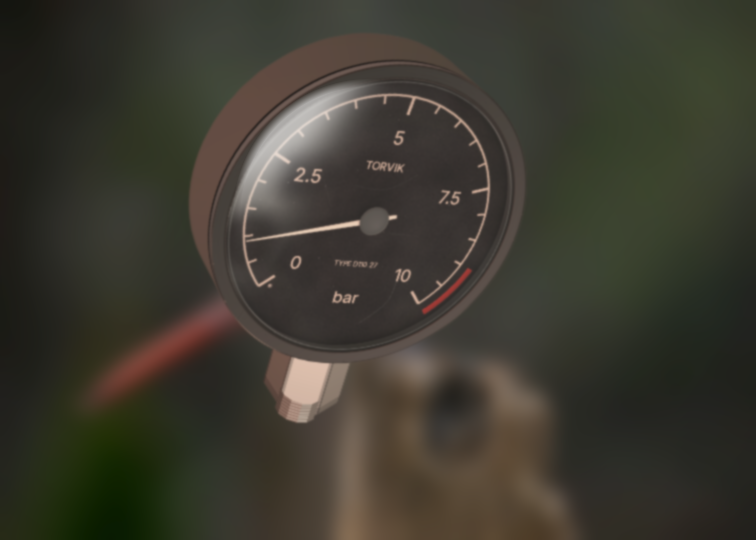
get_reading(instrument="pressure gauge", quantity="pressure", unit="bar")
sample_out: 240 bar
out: 1 bar
